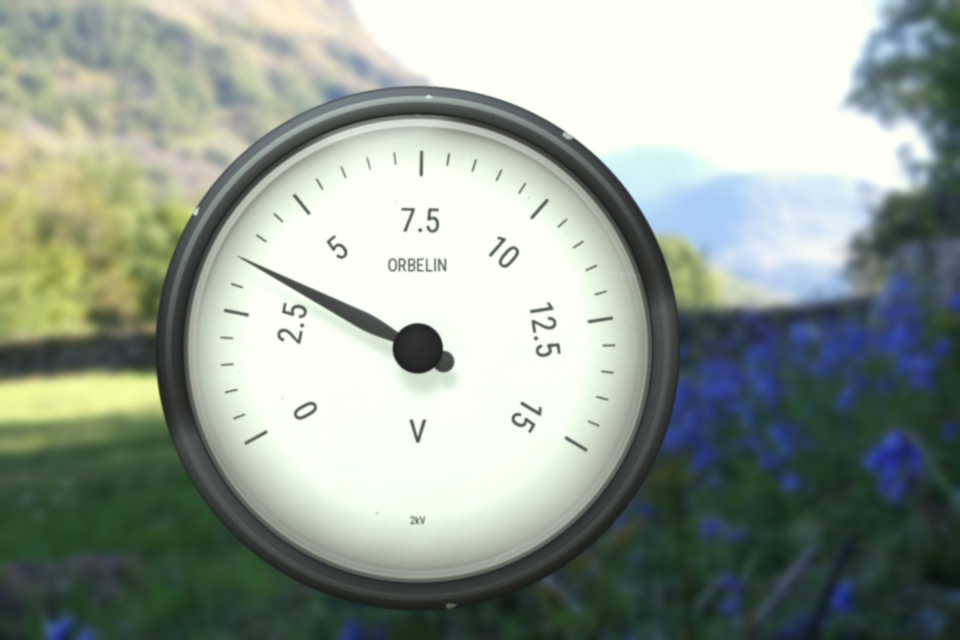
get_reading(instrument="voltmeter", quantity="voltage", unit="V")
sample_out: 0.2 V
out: 3.5 V
